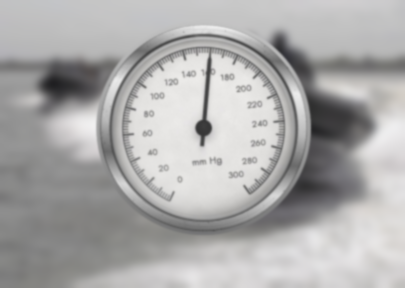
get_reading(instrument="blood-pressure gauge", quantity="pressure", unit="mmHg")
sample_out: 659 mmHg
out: 160 mmHg
